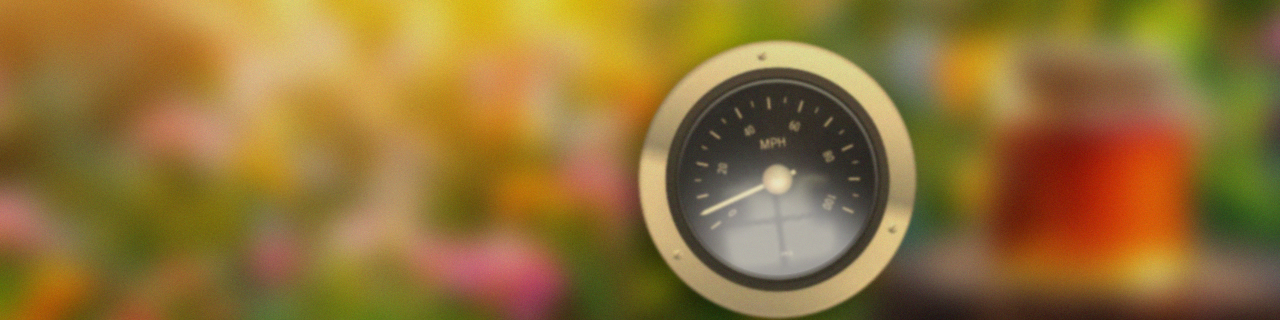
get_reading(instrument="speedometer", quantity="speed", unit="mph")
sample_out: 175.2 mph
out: 5 mph
